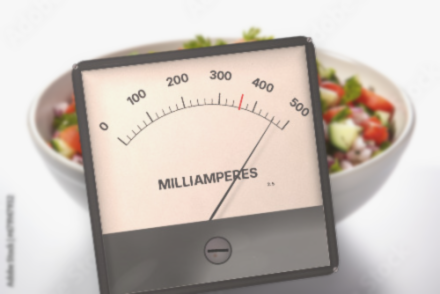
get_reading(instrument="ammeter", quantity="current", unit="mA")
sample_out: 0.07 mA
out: 460 mA
